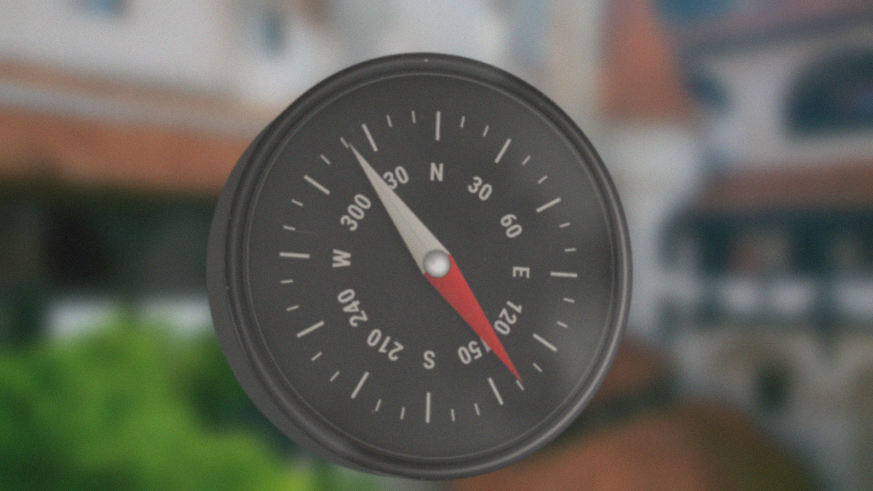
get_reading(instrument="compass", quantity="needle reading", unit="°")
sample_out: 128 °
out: 140 °
